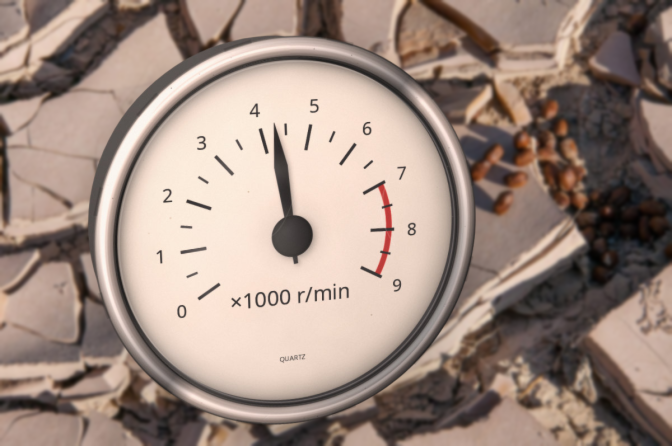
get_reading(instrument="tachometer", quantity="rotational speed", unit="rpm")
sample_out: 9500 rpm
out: 4250 rpm
